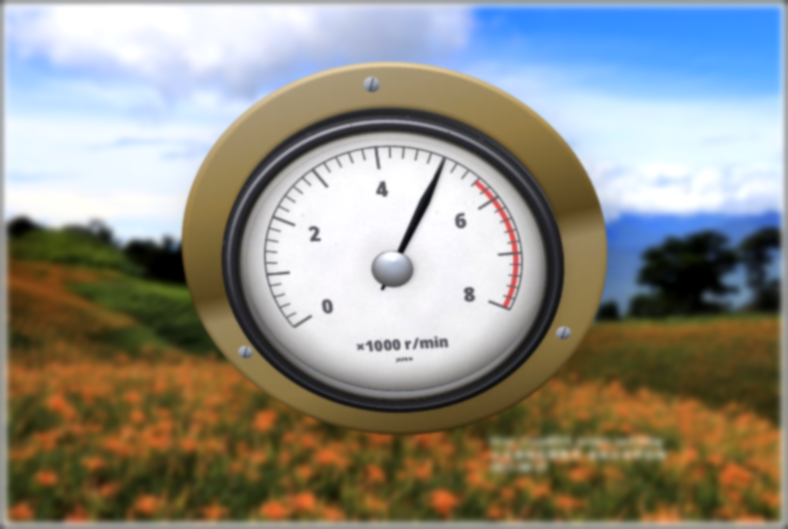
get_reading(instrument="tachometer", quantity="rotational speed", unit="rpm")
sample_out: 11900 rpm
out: 5000 rpm
